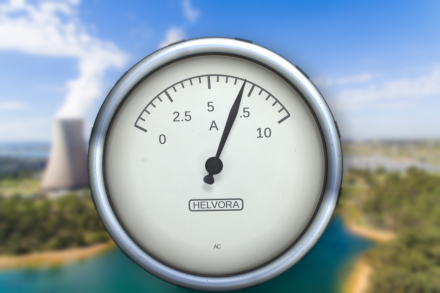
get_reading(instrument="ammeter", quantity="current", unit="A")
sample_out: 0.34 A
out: 7 A
